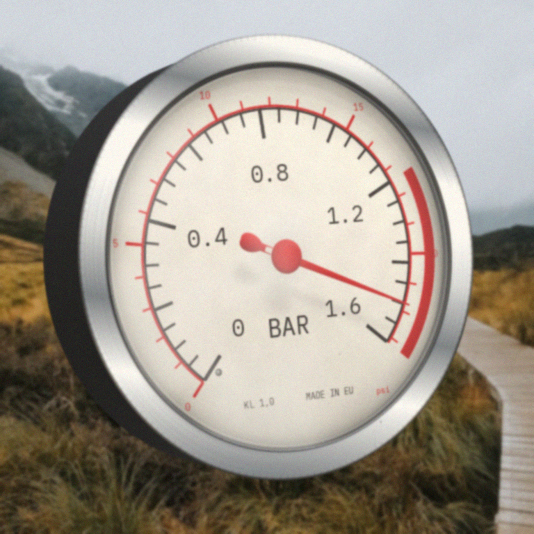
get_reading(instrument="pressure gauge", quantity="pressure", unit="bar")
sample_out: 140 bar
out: 1.5 bar
